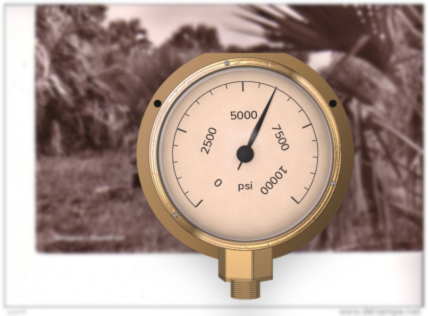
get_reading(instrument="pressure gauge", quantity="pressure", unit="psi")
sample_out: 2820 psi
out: 6000 psi
